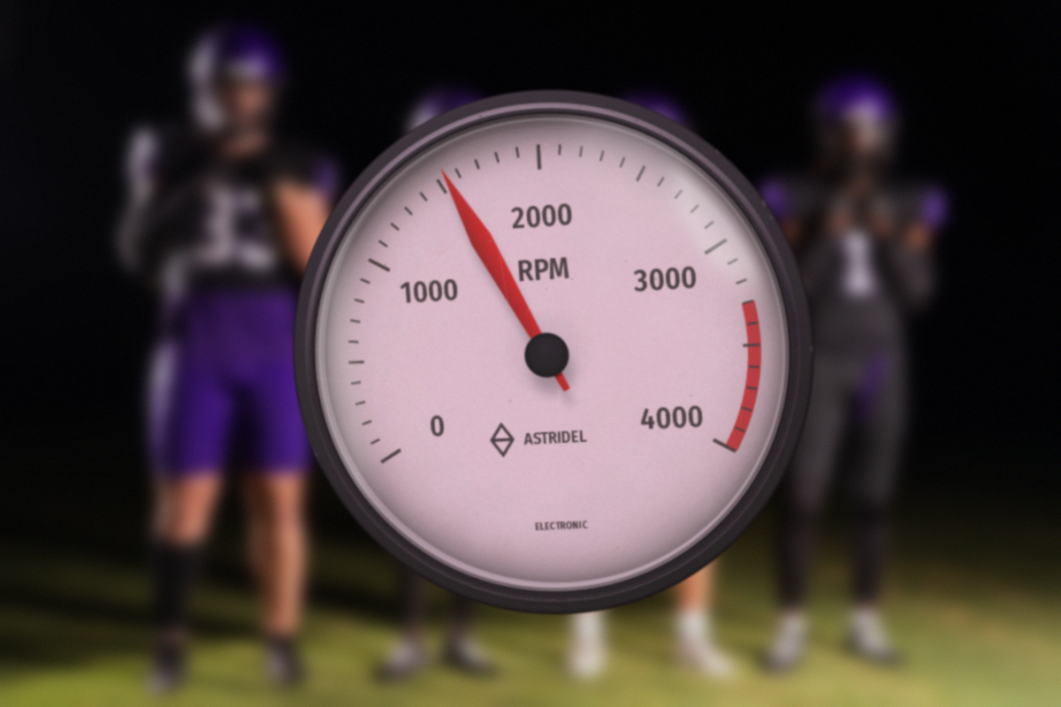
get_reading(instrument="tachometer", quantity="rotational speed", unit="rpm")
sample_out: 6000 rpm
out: 1550 rpm
